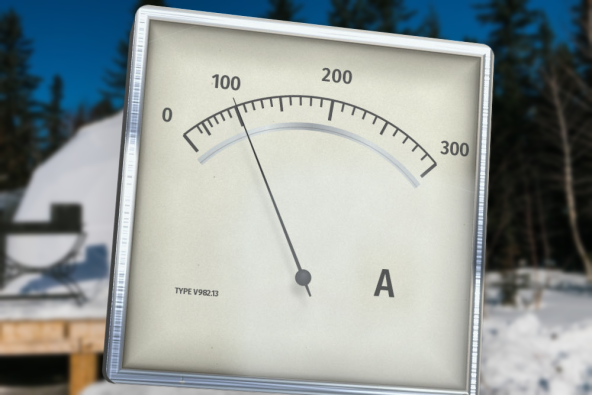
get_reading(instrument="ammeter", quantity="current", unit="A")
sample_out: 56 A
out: 100 A
